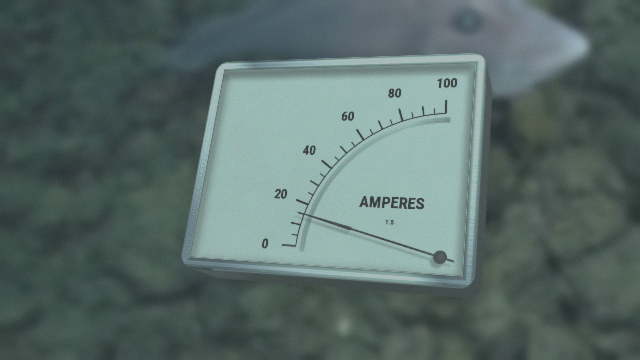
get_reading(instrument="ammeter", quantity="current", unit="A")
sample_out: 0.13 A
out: 15 A
